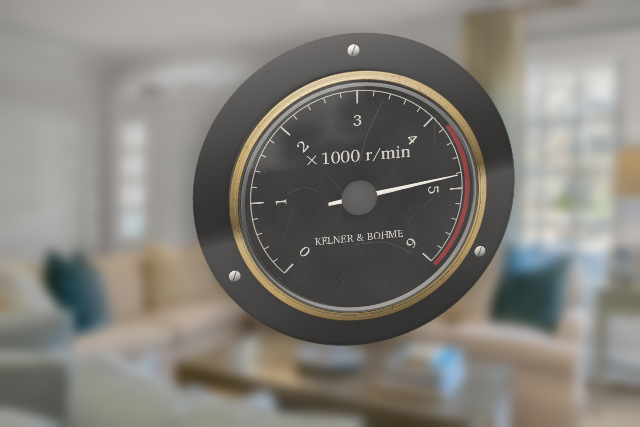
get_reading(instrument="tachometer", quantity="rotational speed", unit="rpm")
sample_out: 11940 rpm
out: 4800 rpm
